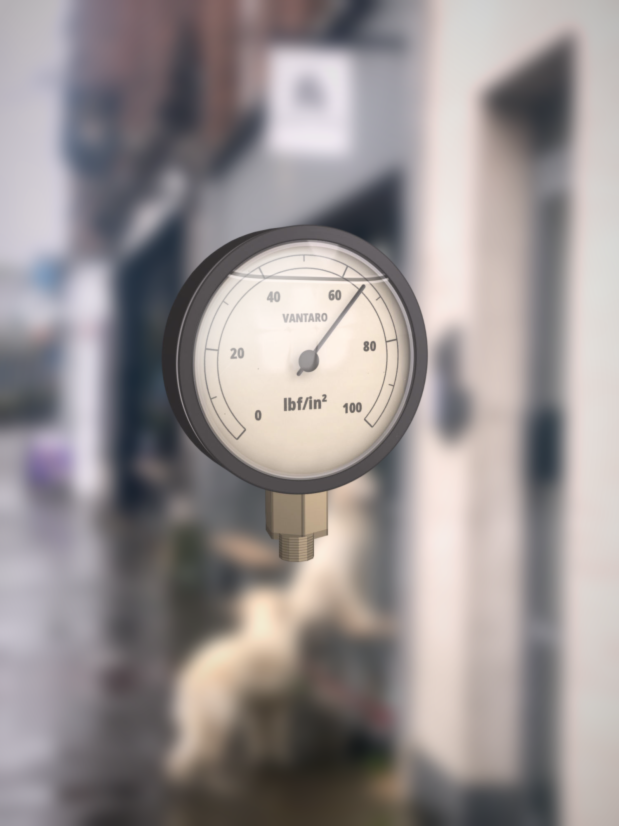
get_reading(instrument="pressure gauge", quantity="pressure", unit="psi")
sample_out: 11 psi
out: 65 psi
